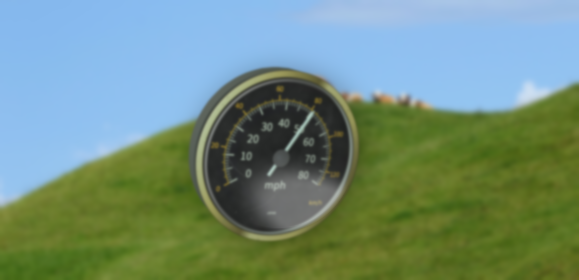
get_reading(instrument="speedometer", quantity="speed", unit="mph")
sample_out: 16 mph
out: 50 mph
